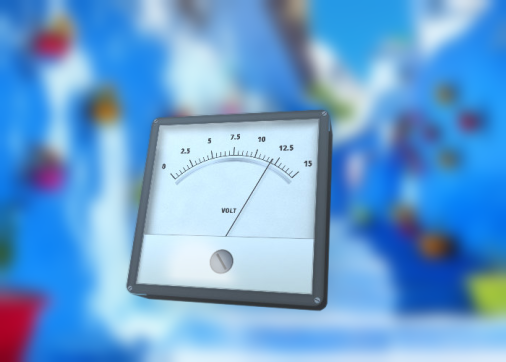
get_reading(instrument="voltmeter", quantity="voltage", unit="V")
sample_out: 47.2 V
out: 12 V
